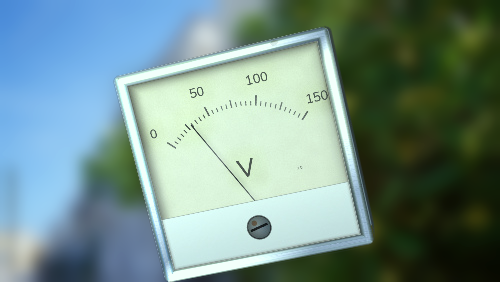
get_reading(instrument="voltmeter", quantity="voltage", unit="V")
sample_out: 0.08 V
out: 30 V
